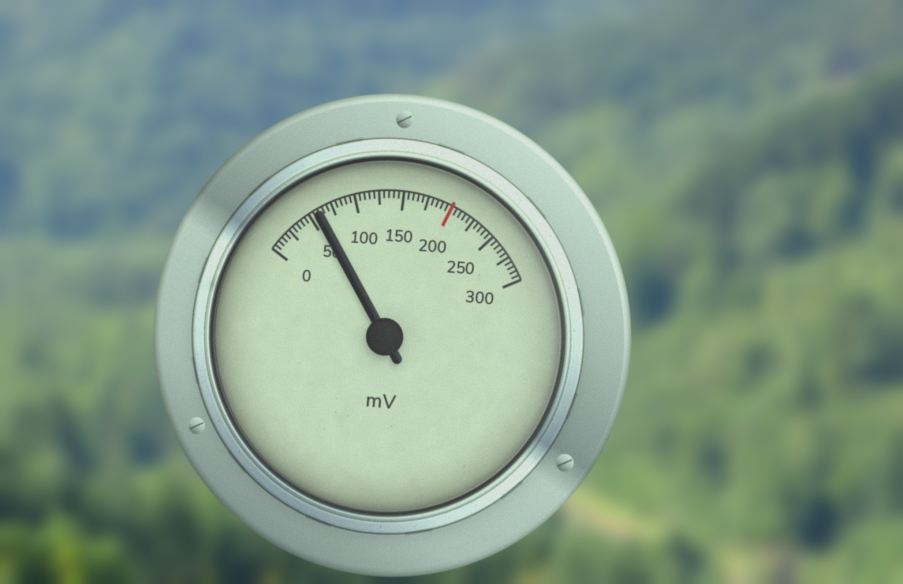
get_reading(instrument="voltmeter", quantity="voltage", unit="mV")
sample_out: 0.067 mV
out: 60 mV
